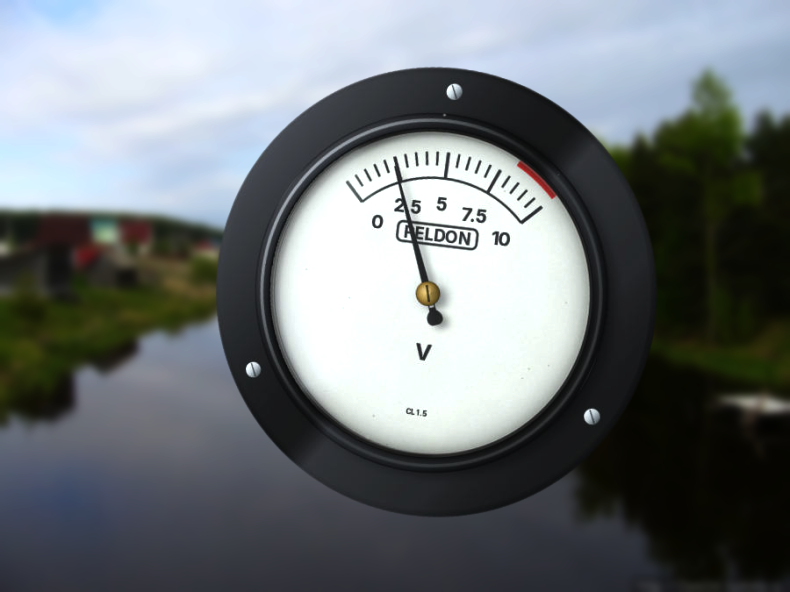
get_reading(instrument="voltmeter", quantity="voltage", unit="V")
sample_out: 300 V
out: 2.5 V
